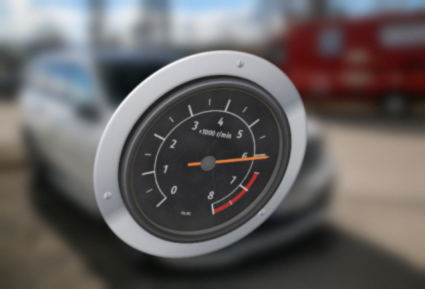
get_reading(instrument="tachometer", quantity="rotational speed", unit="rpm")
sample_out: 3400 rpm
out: 6000 rpm
